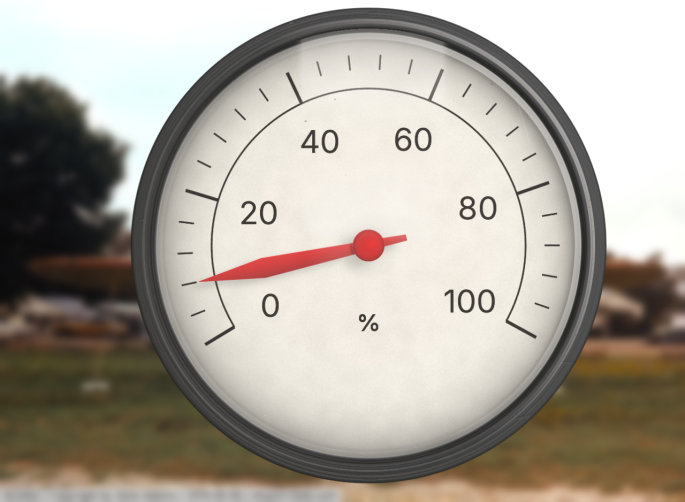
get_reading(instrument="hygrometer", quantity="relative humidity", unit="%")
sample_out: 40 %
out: 8 %
